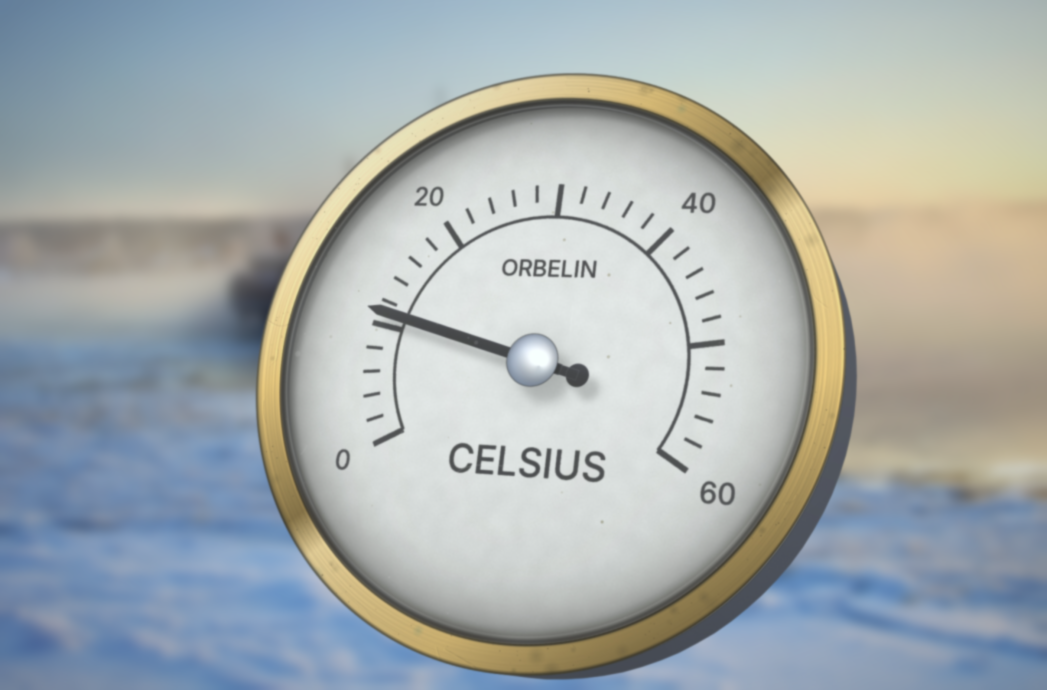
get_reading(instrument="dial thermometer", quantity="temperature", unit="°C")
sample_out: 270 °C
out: 11 °C
